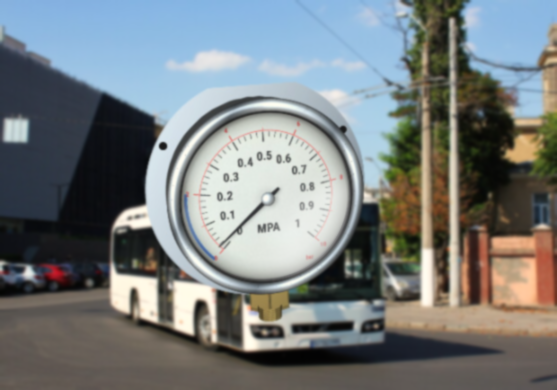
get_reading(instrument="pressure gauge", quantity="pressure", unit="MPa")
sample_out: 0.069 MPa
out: 0.02 MPa
